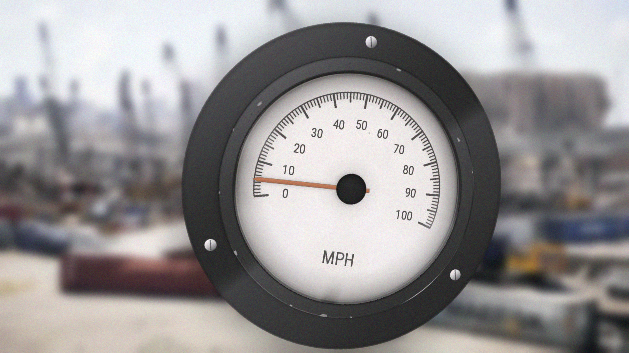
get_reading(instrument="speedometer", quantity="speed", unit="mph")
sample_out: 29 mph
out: 5 mph
